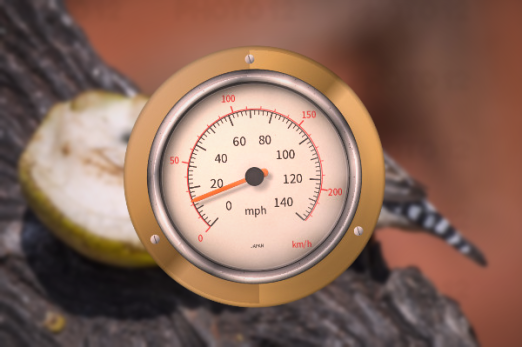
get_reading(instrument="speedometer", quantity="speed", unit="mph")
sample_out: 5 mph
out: 14 mph
